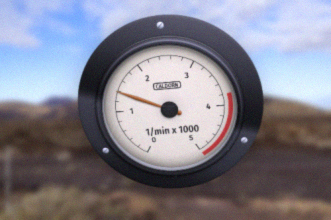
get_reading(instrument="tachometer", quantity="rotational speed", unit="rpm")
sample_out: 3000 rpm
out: 1400 rpm
